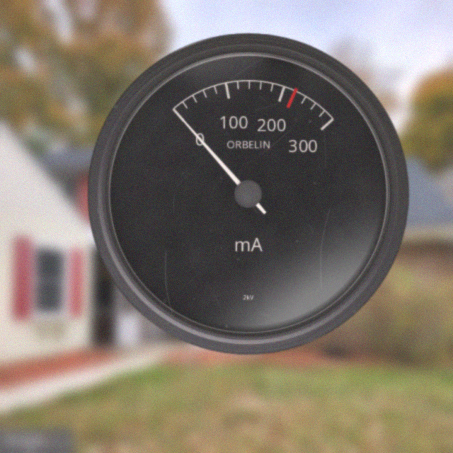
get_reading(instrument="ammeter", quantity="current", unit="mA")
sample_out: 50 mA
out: 0 mA
